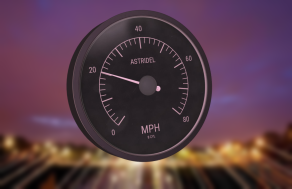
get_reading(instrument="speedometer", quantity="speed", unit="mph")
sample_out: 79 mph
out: 20 mph
